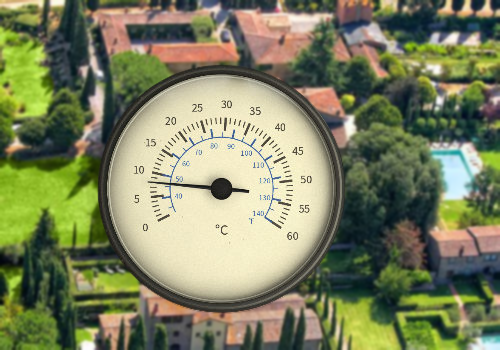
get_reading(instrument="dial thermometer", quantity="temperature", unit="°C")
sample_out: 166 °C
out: 8 °C
